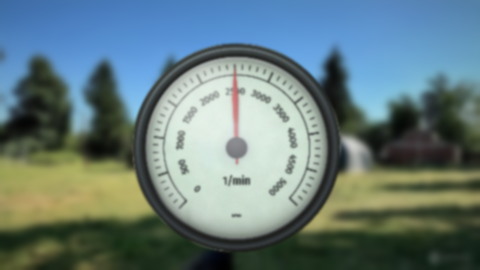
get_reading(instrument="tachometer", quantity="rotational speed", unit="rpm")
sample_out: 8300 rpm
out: 2500 rpm
